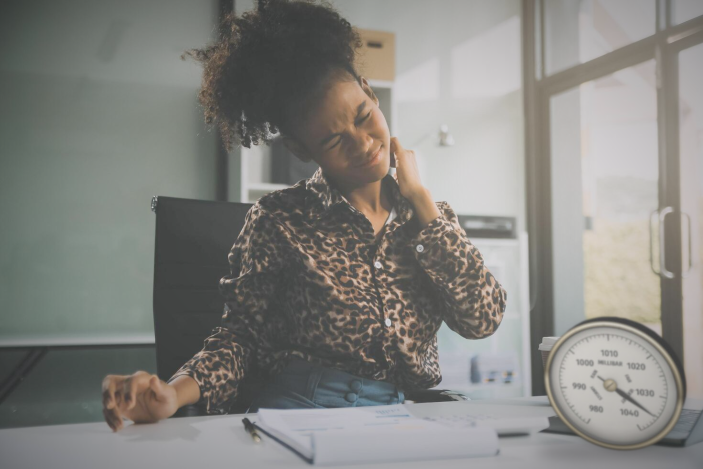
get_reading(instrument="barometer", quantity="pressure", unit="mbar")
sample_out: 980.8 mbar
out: 1035 mbar
